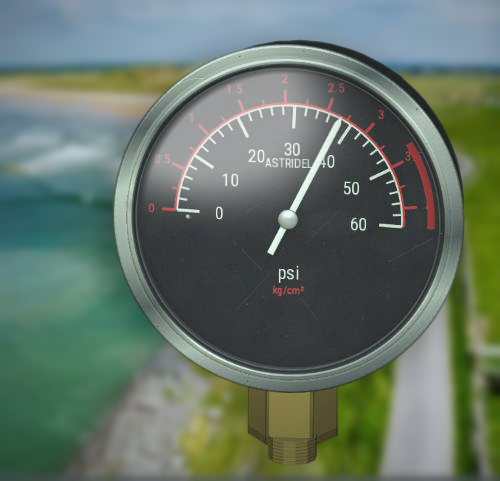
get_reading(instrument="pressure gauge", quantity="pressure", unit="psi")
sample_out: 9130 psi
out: 38 psi
